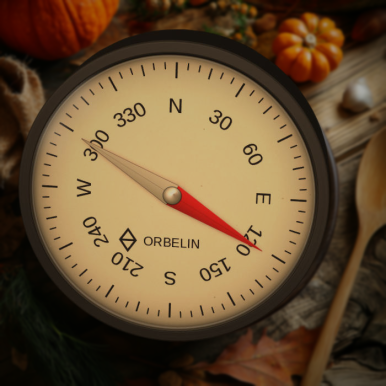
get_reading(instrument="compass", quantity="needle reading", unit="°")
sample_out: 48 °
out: 120 °
